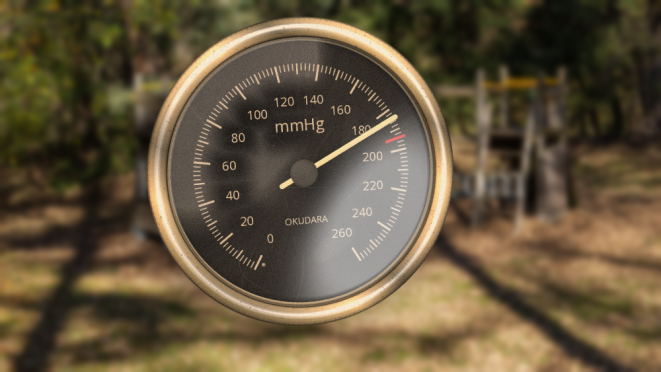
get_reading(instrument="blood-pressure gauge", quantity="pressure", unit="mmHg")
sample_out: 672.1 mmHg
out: 184 mmHg
